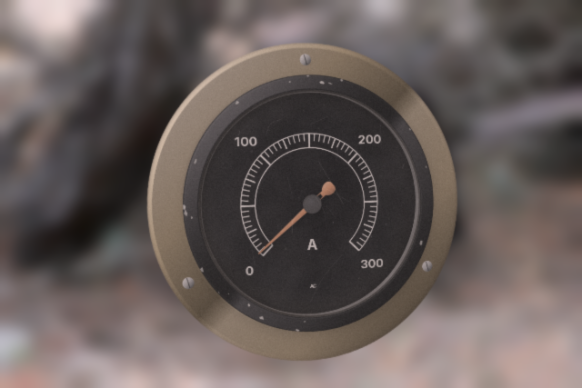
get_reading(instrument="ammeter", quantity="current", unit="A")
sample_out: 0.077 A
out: 5 A
